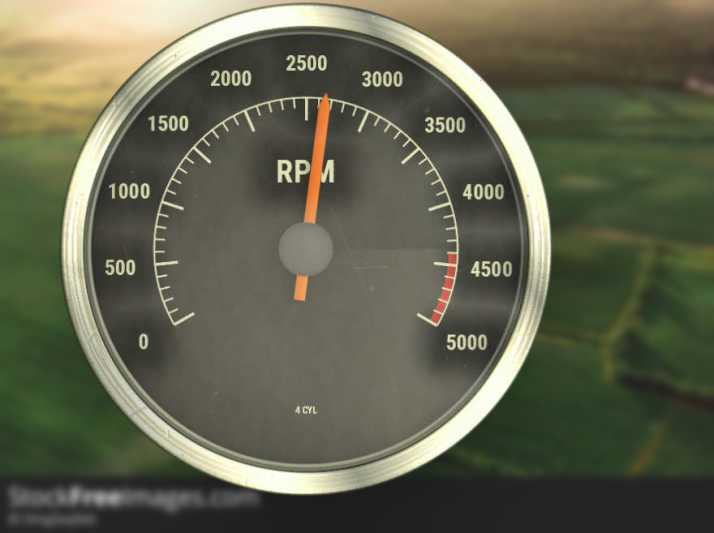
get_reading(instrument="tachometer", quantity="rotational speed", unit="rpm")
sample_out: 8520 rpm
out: 2650 rpm
